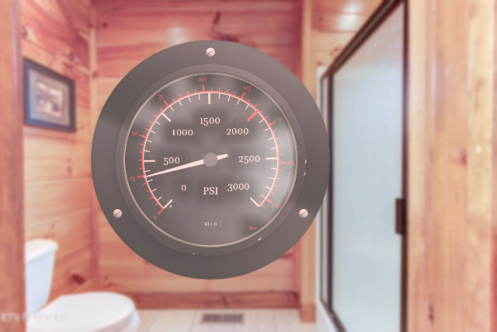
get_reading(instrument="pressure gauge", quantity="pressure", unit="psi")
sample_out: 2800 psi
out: 350 psi
